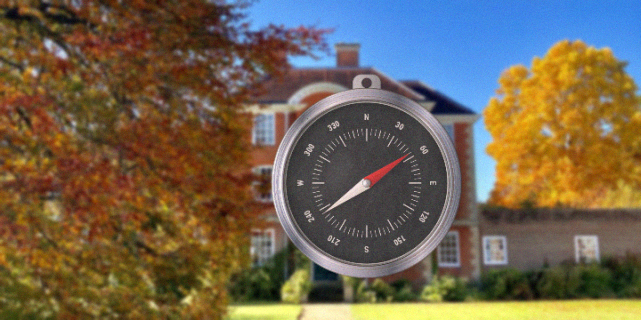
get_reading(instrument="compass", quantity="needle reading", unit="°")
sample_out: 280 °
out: 55 °
